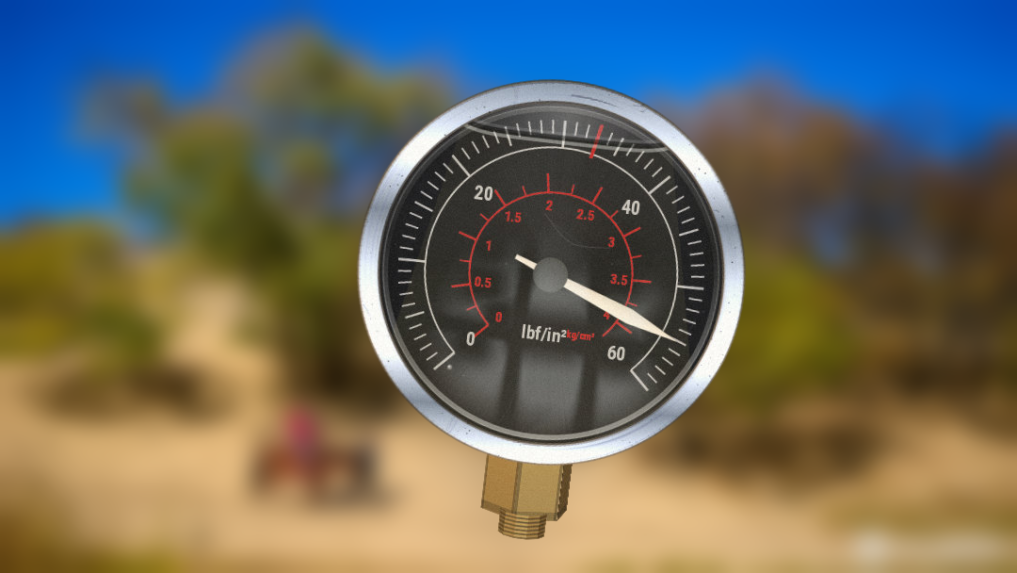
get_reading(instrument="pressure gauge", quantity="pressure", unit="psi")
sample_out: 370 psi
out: 55 psi
